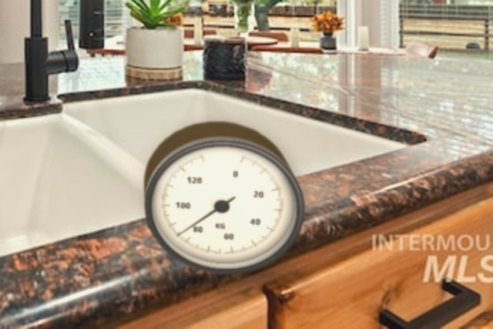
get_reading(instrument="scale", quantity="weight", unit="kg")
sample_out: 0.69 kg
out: 85 kg
